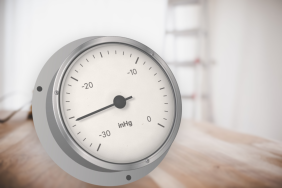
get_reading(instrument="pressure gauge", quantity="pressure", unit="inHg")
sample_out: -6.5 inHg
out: -25.5 inHg
